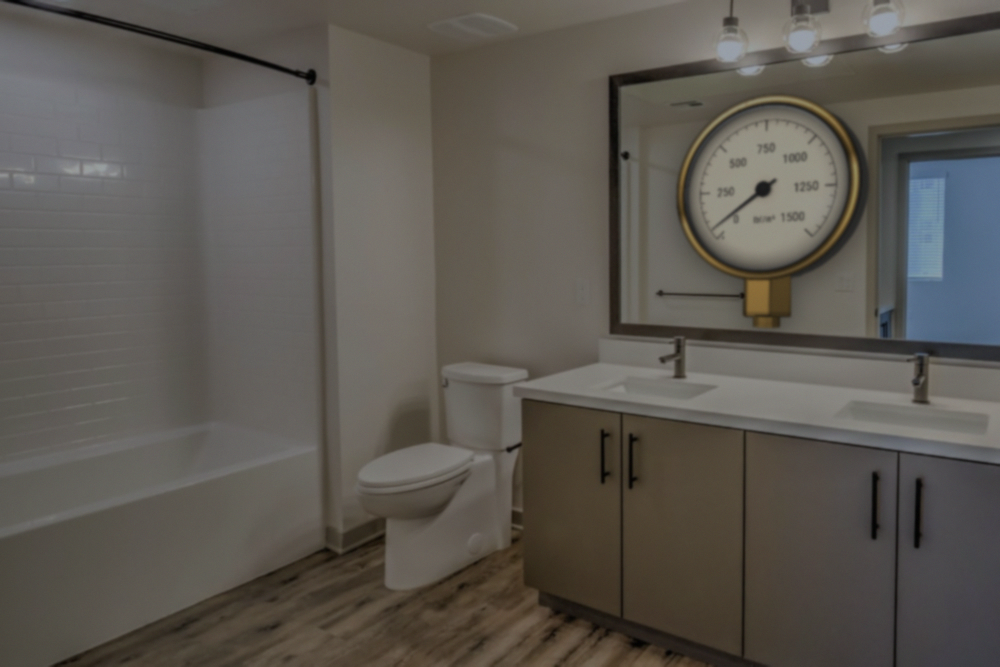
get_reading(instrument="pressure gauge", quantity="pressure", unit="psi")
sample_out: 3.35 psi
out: 50 psi
